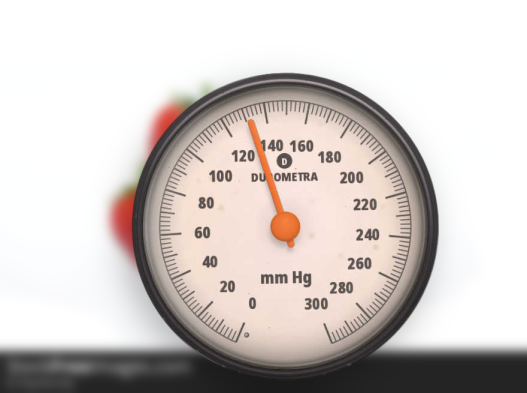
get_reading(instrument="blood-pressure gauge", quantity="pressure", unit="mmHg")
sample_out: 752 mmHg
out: 132 mmHg
